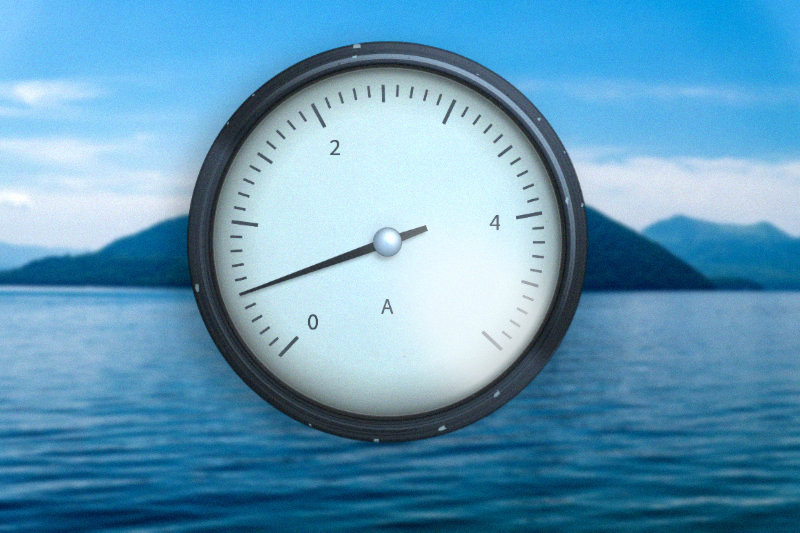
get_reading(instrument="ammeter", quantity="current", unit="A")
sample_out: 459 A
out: 0.5 A
